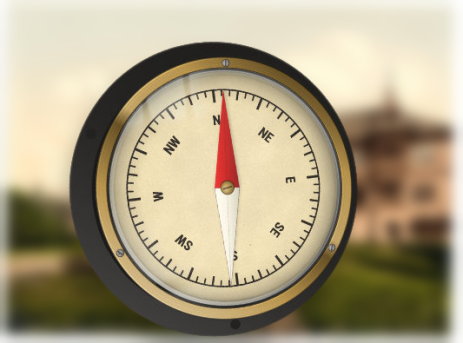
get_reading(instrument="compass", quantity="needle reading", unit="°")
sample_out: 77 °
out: 5 °
